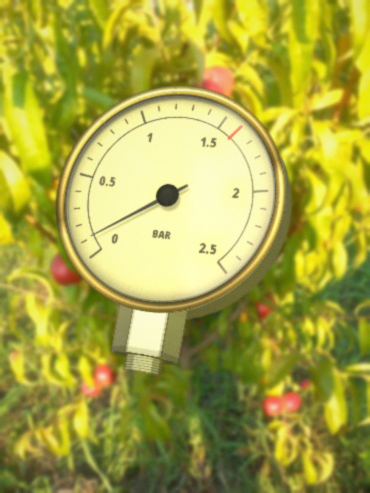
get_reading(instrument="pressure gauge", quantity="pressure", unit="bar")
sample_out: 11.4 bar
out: 0.1 bar
